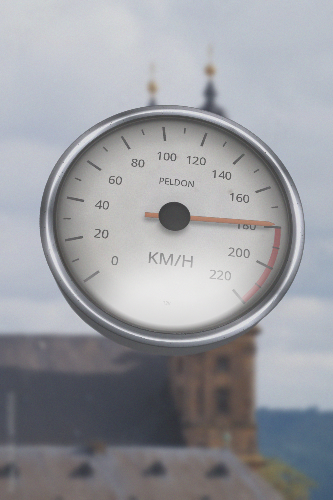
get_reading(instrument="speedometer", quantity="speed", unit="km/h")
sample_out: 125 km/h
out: 180 km/h
